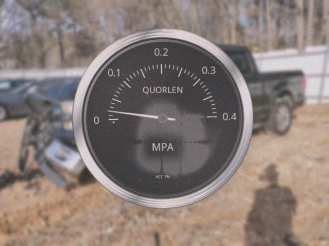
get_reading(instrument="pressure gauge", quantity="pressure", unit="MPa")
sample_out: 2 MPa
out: 0.02 MPa
